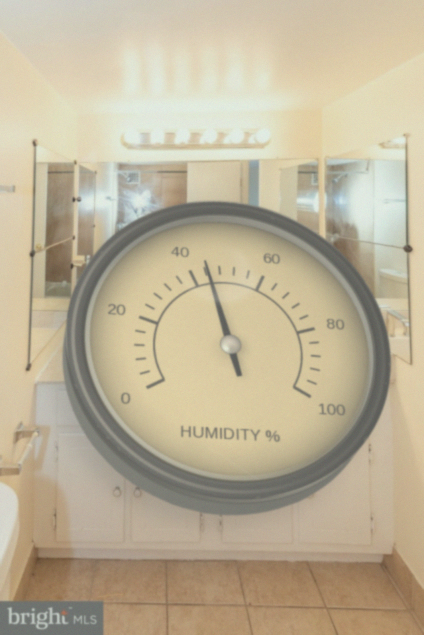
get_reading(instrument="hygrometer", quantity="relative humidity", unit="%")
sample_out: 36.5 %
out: 44 %
